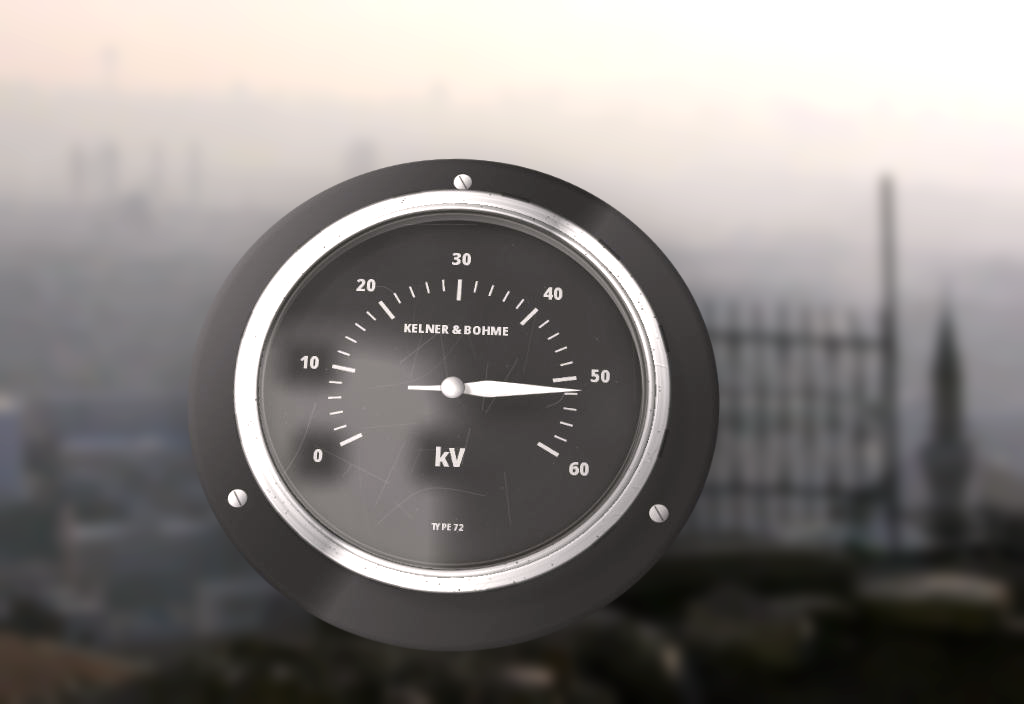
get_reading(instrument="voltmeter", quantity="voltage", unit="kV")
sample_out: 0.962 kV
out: 52 kV
